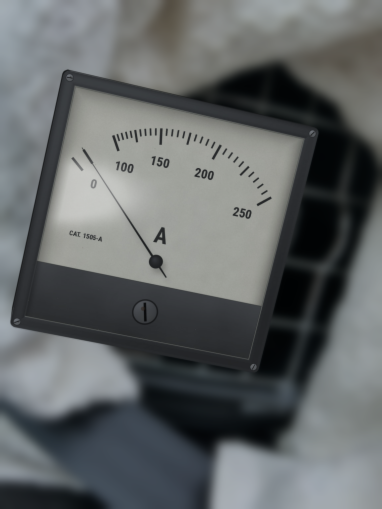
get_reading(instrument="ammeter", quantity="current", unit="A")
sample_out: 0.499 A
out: 50 A
